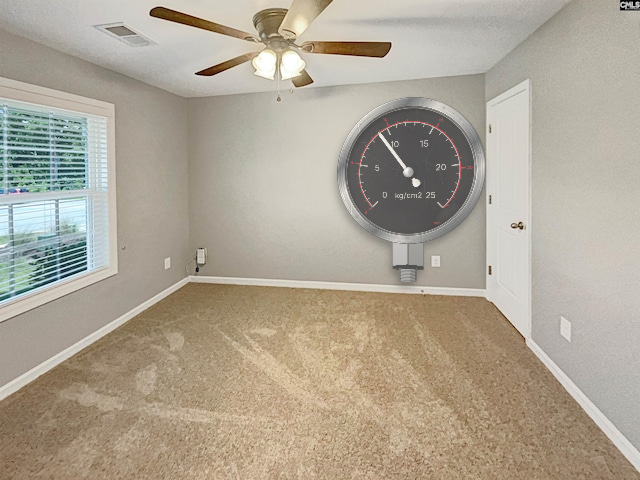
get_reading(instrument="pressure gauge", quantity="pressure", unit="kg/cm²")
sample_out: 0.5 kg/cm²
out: 9 kg/cm²
